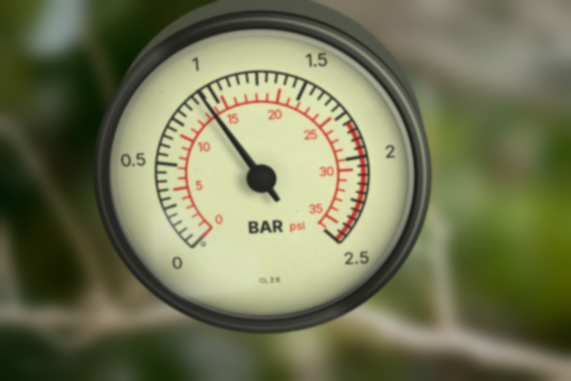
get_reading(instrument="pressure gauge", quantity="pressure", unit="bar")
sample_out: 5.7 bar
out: 0.95 bar
